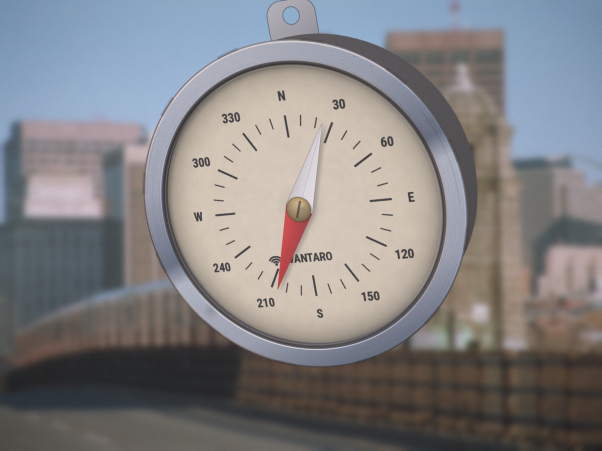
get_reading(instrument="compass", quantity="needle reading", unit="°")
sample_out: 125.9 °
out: 205 °
